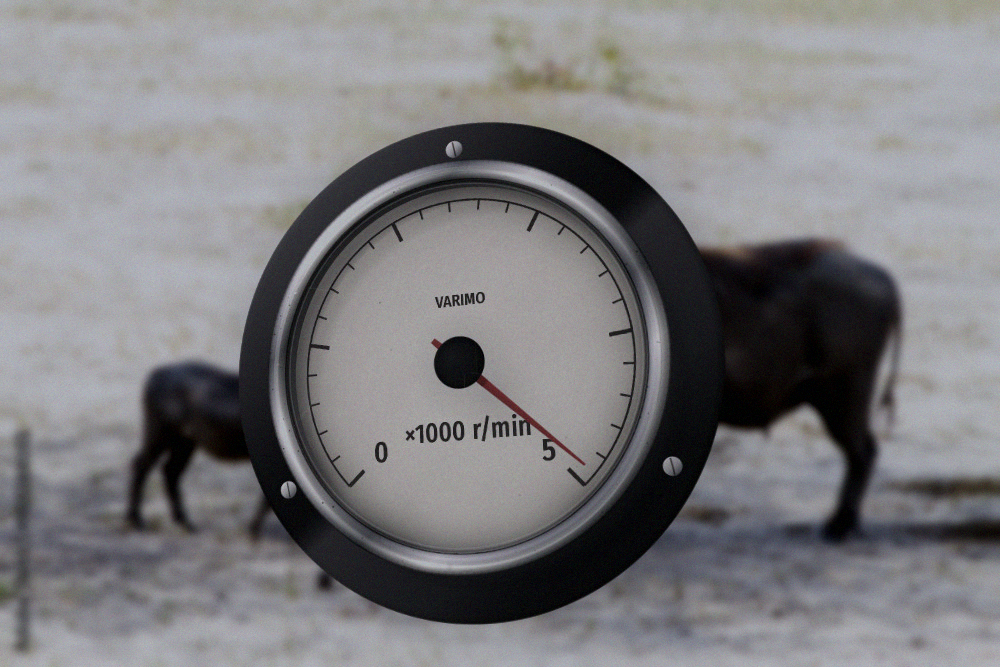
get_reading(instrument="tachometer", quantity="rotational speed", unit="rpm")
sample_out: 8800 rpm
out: 4900 rpm
